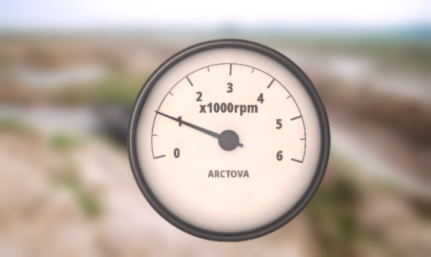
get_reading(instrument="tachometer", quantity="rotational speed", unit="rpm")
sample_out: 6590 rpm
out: 1000 rpm
